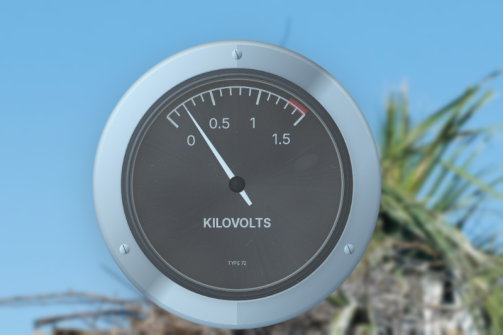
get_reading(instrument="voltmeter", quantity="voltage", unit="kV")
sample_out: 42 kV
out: 0.2 kV
